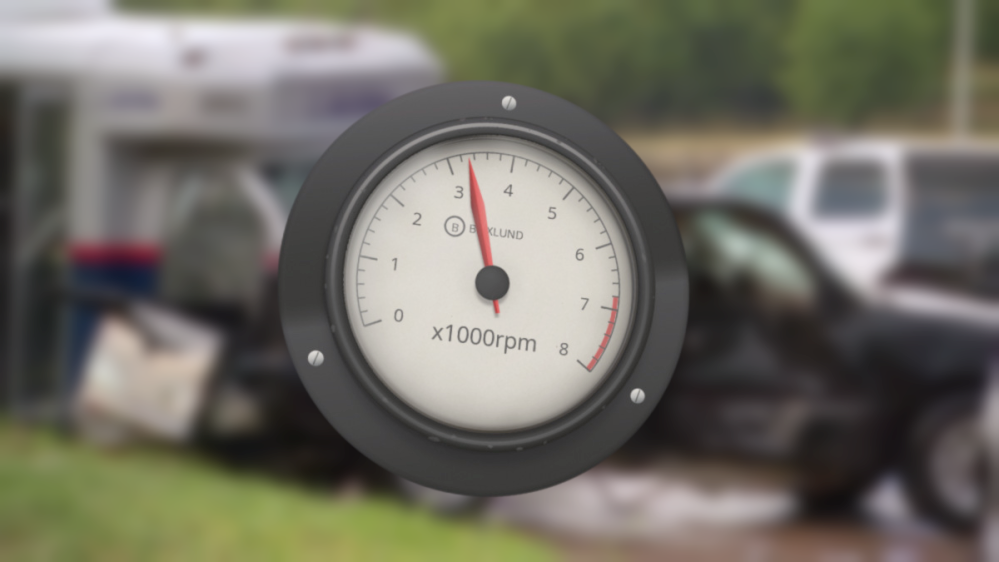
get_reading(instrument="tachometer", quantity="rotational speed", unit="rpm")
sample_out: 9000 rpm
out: 3300 rpm
